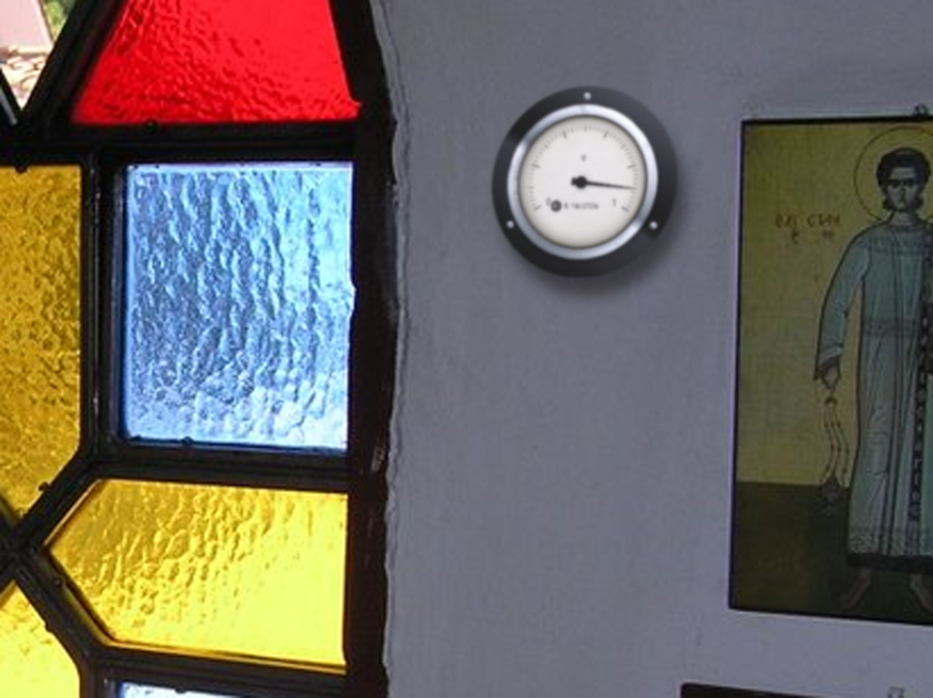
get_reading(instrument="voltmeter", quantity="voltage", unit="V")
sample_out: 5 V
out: 0.9 V
